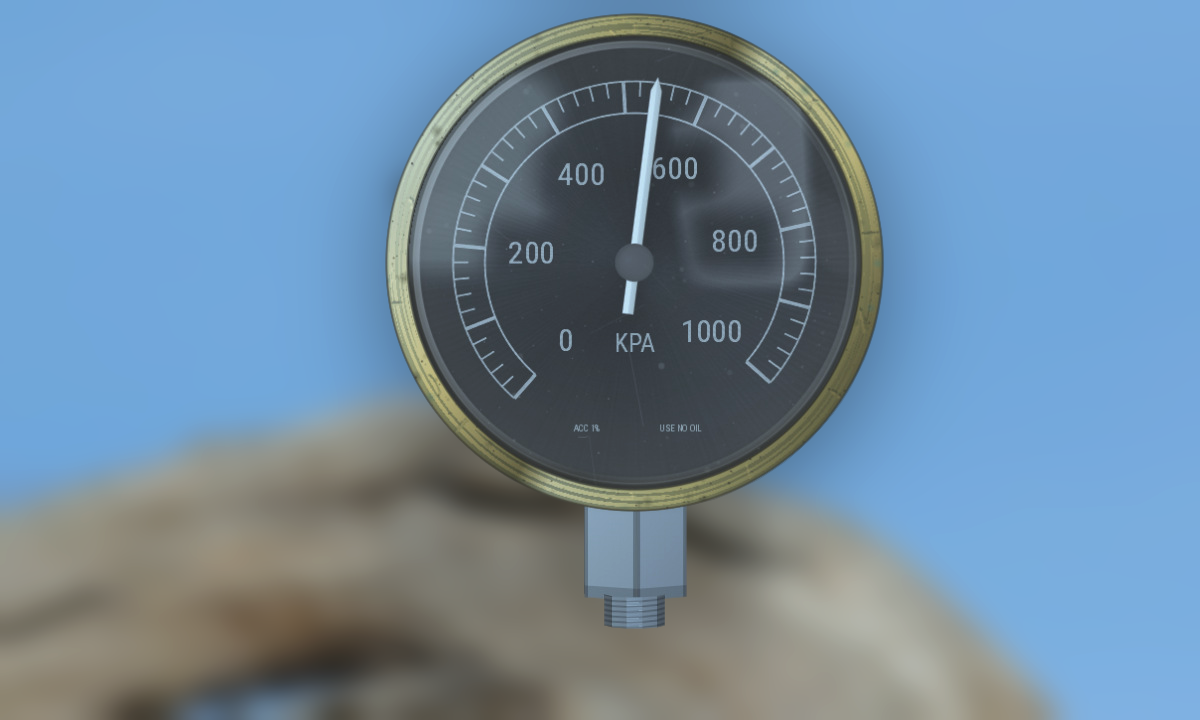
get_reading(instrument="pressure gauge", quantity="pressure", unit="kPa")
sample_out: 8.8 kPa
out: 540 kPa
